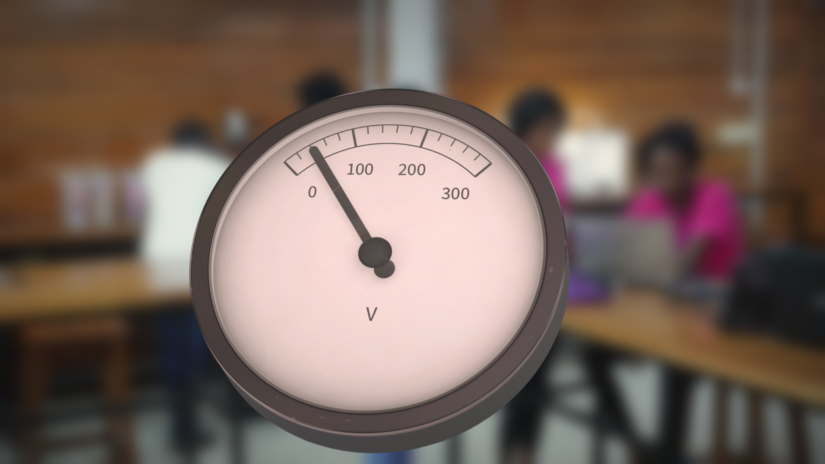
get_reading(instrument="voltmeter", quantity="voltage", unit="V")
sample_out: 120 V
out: 40 V
